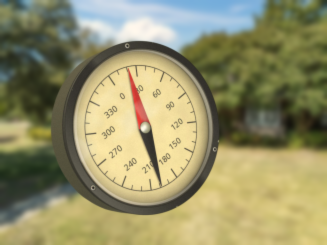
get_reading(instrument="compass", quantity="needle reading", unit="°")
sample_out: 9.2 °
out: 20 °
